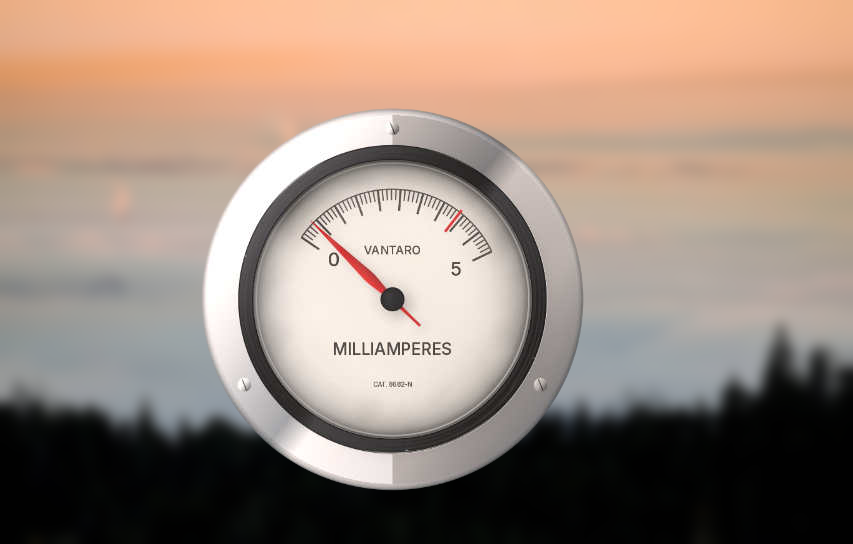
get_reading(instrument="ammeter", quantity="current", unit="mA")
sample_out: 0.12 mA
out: 0.4 mA
